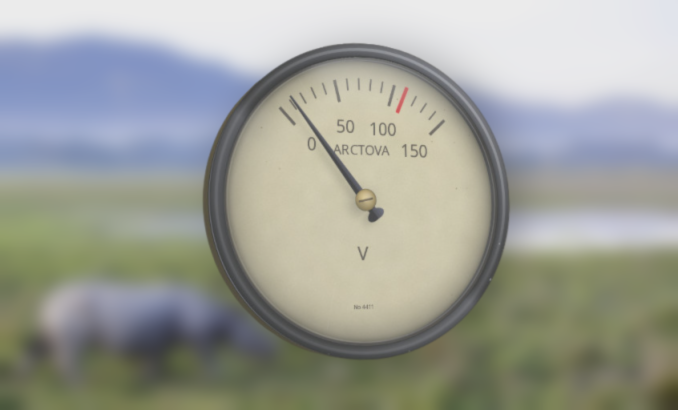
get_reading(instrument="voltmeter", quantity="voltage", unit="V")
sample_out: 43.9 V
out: 10 V
